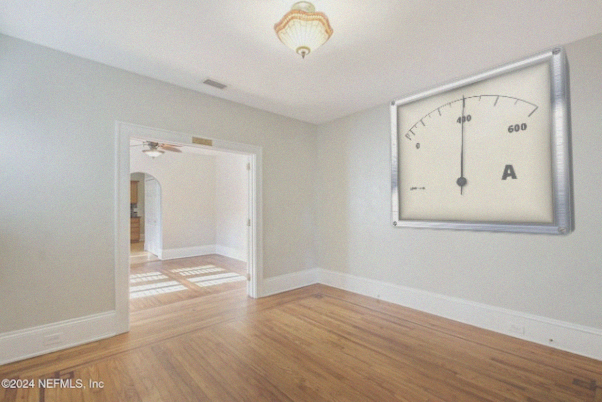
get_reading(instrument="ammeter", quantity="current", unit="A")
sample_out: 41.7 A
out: 400 A
